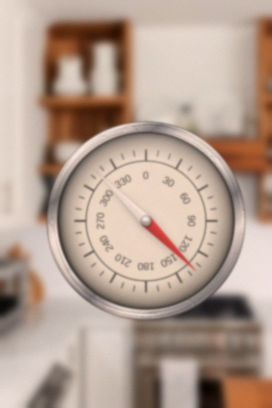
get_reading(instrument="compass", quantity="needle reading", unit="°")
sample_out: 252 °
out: 135 °
